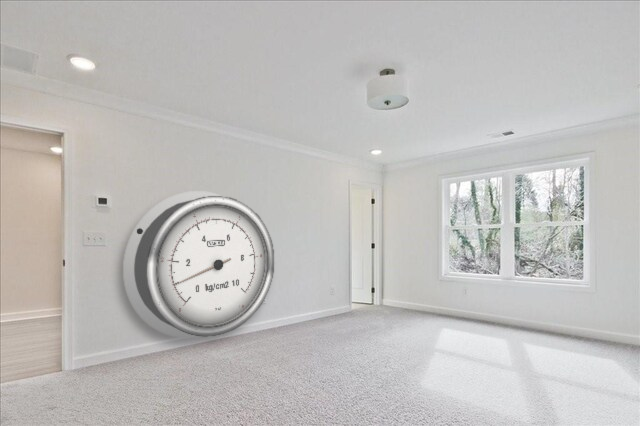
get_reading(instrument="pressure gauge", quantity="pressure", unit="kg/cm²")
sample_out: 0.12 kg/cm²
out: 1 kg/cm²
